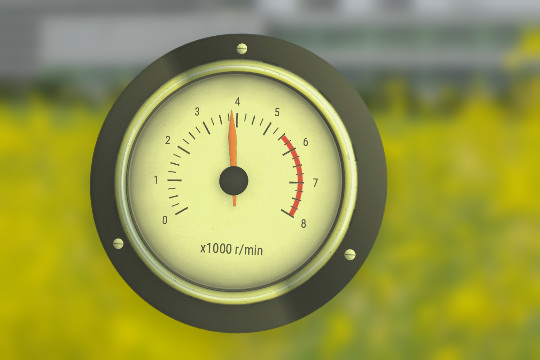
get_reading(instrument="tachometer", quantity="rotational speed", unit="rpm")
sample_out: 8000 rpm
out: 3875 rpm
